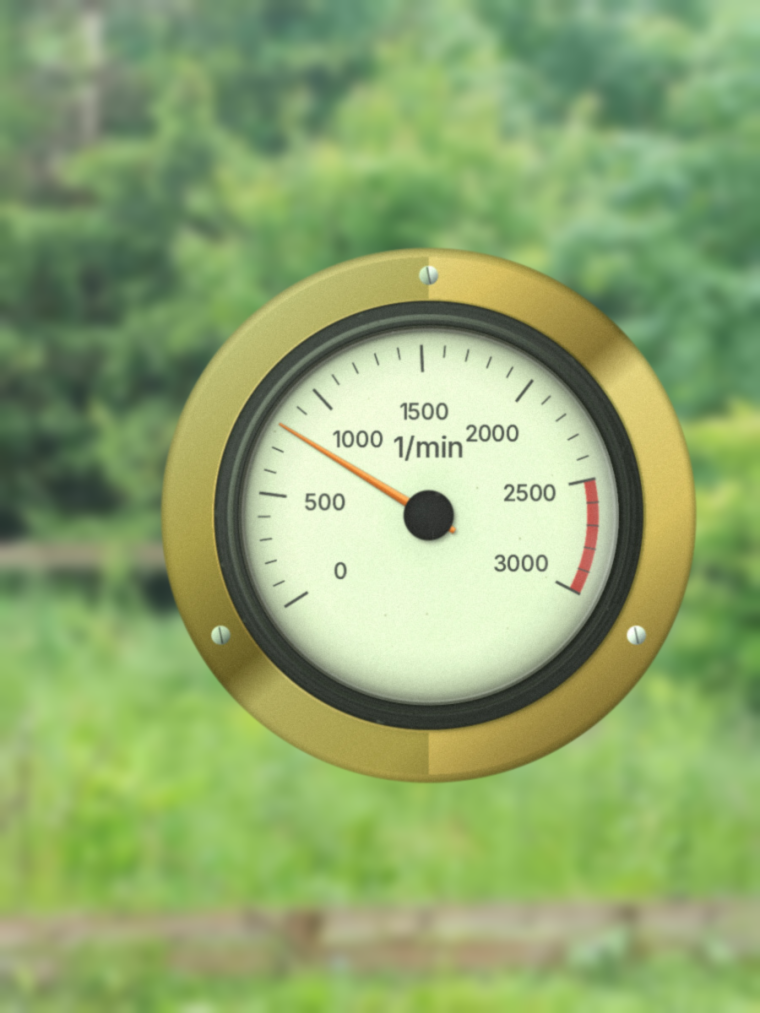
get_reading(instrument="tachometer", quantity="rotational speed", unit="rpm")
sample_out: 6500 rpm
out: 800 rpm
